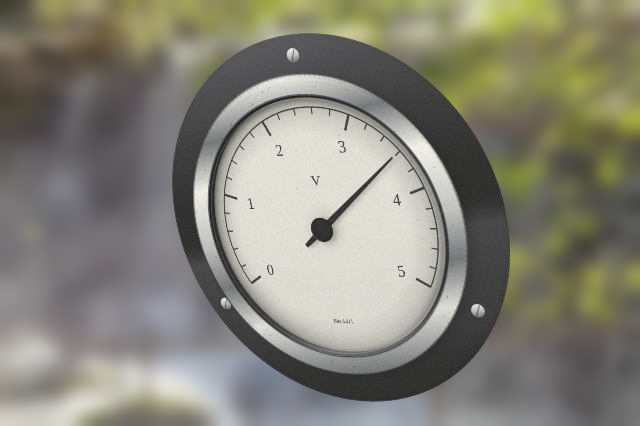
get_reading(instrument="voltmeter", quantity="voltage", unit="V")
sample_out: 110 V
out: 3.6 V
